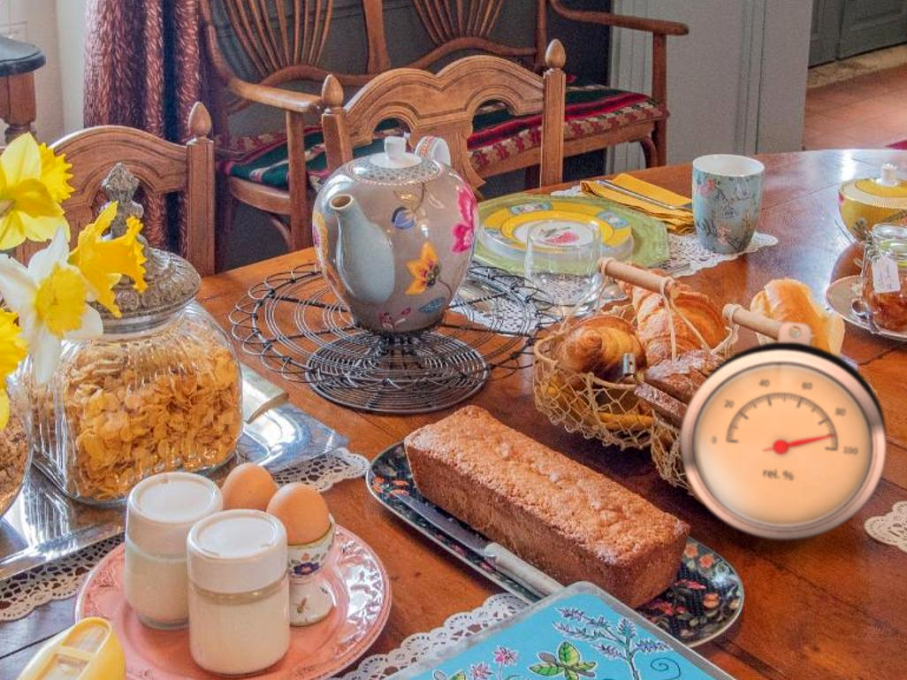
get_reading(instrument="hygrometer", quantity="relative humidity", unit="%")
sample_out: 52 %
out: 90 %
